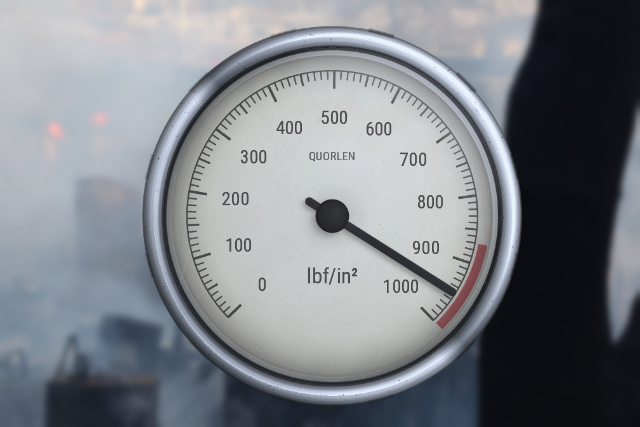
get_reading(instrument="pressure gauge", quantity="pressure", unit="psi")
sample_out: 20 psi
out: 950 psi
